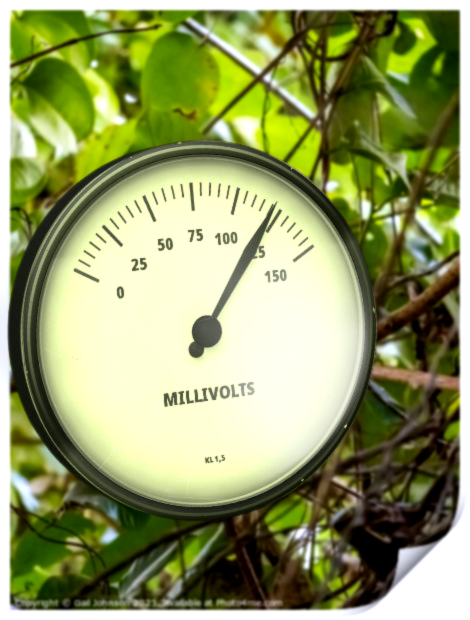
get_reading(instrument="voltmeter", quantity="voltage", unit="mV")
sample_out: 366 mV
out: 120 mV
